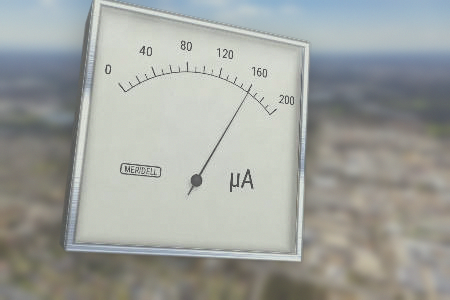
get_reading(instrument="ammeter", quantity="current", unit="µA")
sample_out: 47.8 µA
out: 160 µA
